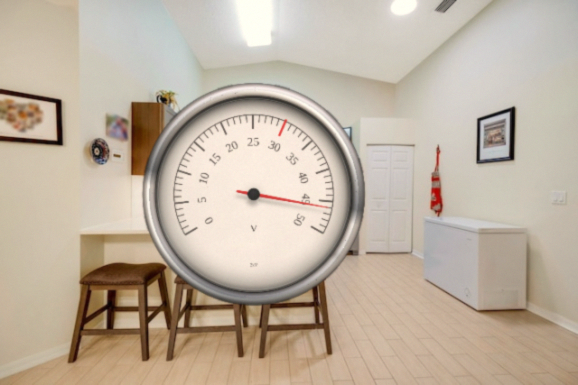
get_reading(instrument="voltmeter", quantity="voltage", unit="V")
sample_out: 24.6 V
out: 46 V
